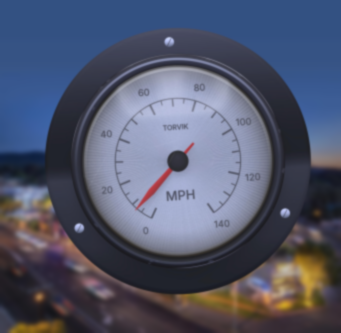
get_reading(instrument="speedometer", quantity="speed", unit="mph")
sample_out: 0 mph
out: 7.5 mph
